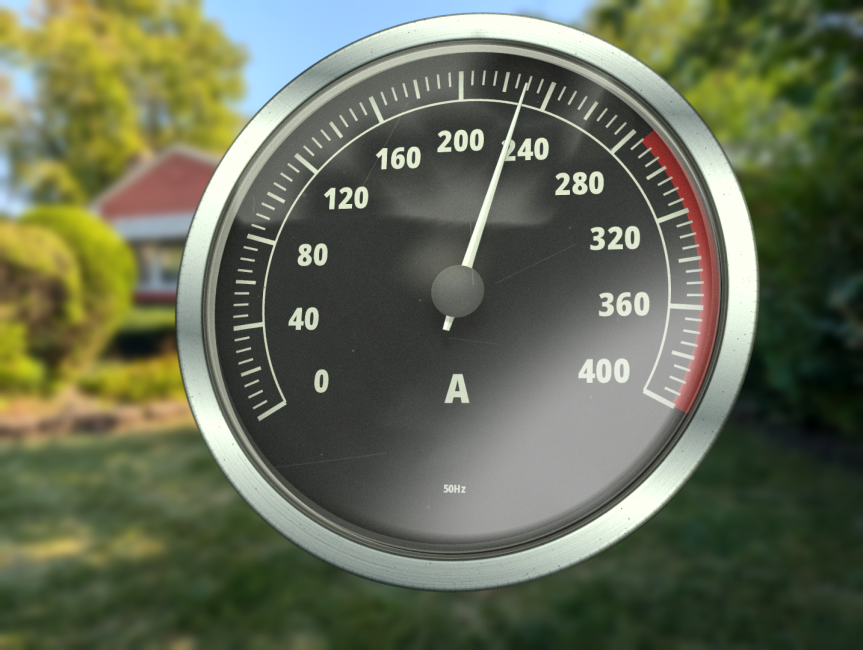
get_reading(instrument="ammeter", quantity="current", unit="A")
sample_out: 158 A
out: 230 A
